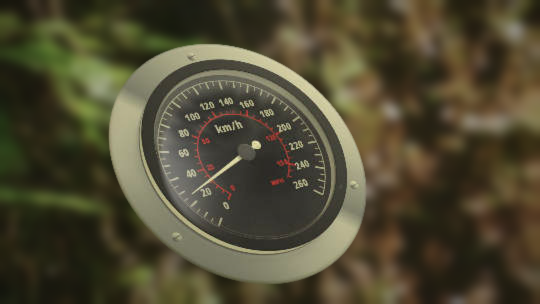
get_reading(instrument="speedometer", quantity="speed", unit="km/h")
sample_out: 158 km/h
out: 25 km/h
